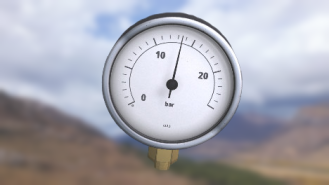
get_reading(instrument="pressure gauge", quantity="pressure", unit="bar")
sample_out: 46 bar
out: 13.5 bar
